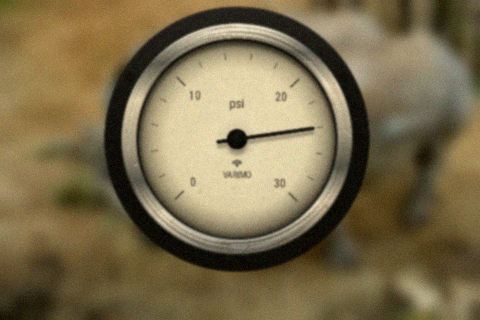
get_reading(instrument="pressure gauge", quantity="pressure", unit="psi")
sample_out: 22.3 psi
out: 24 psi
